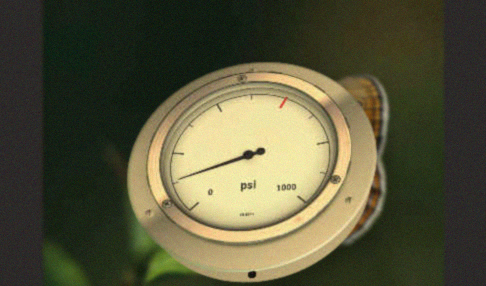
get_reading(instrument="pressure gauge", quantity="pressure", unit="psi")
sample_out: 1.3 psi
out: 100 psi
